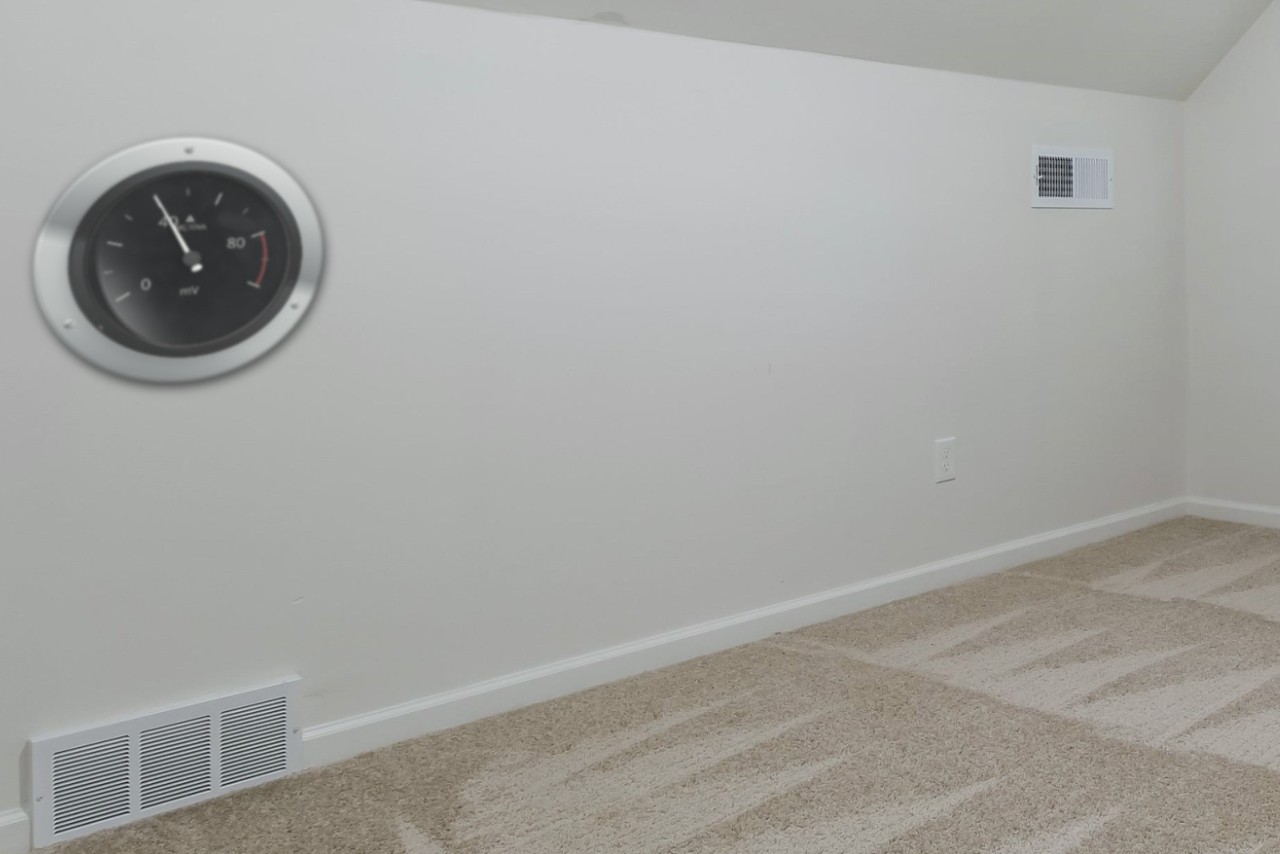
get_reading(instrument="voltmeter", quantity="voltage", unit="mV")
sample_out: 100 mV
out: 40 mV
